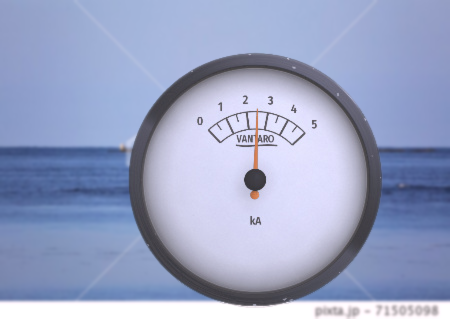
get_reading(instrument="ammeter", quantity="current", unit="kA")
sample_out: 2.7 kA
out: 2.5 kA
